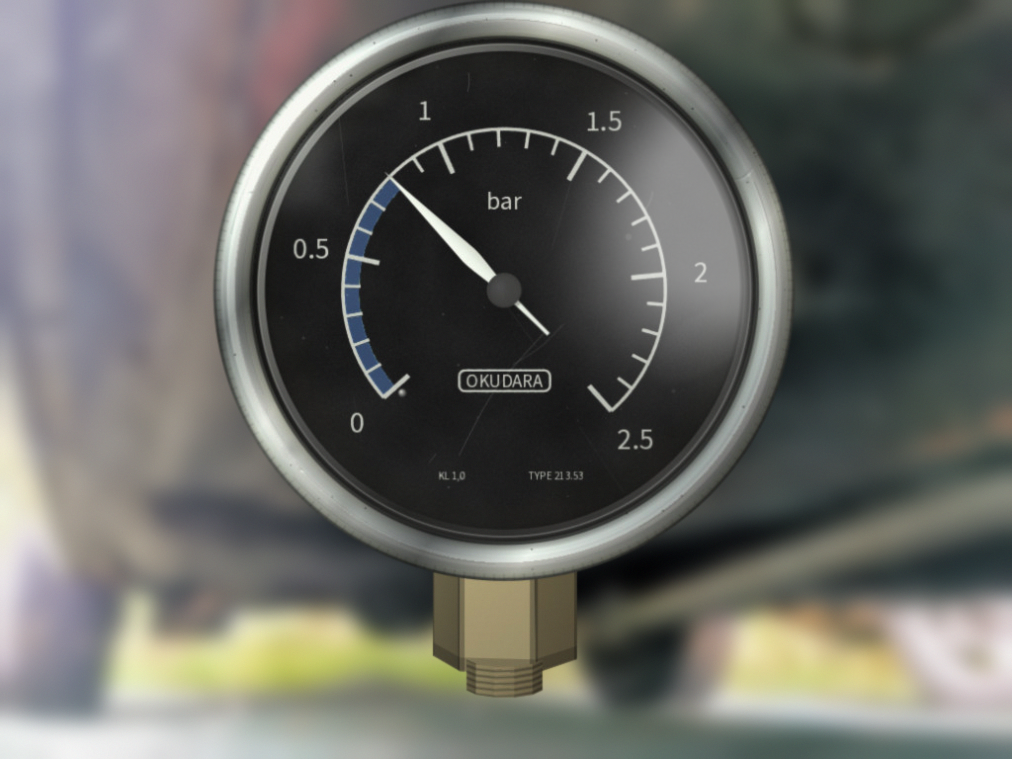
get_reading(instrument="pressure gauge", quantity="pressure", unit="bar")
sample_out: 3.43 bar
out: 0.8 bar
